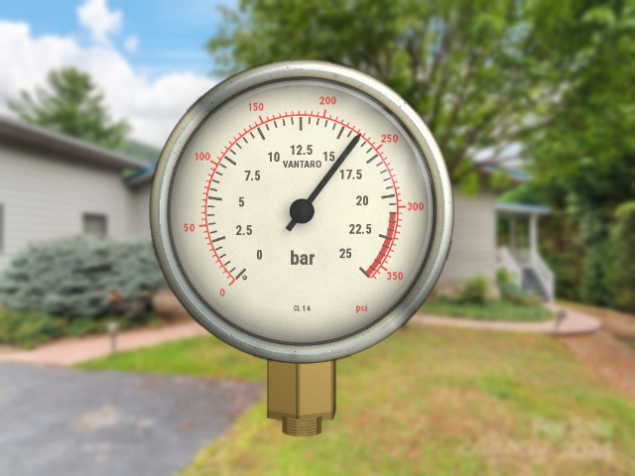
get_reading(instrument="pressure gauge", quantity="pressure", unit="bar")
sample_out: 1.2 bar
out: 16 bar
